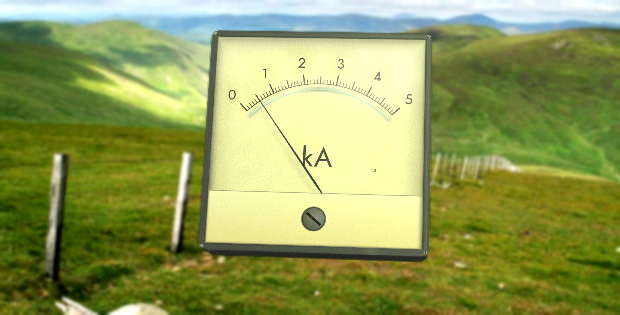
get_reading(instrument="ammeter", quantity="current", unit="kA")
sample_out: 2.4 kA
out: 0.5 kA
